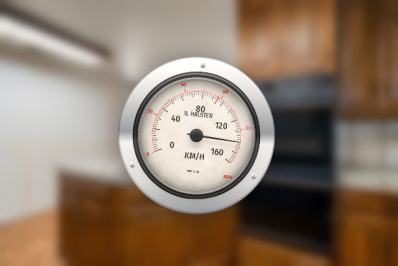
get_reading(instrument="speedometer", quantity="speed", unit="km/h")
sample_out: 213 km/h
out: 140 km/h
